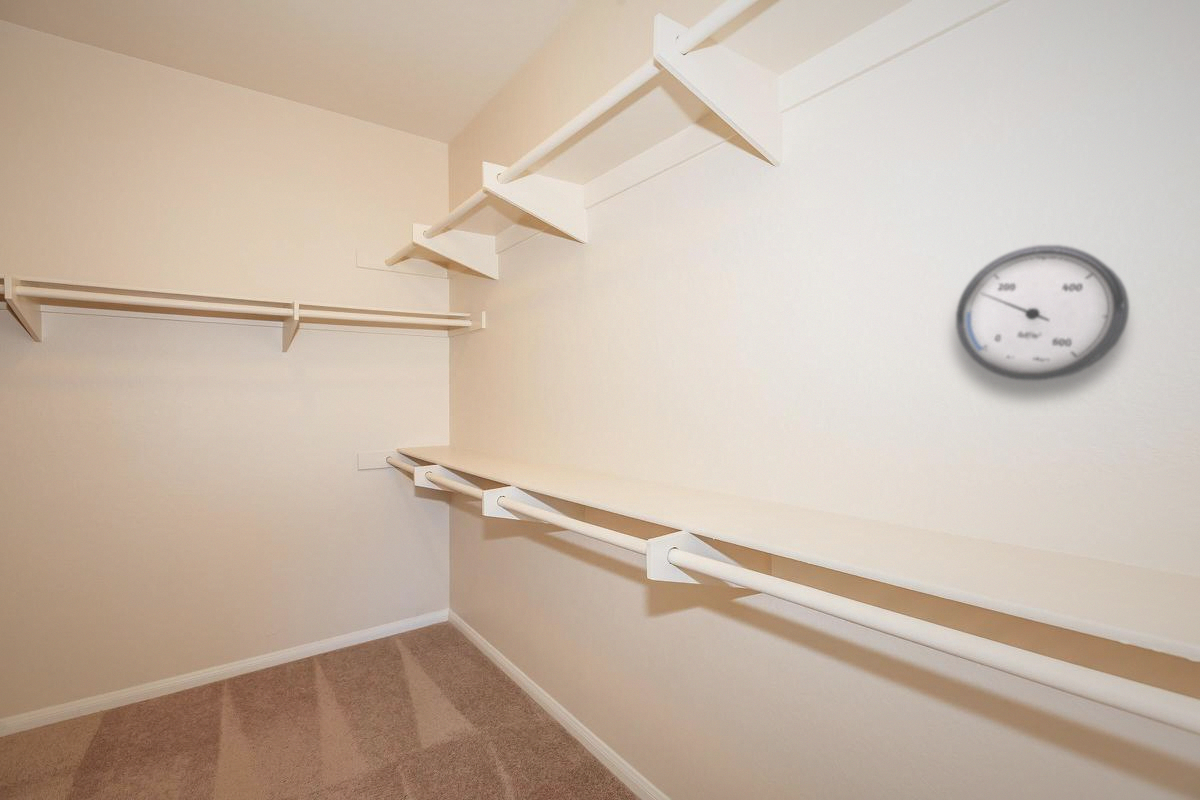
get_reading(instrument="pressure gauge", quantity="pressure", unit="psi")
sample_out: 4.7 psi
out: 150 psi
